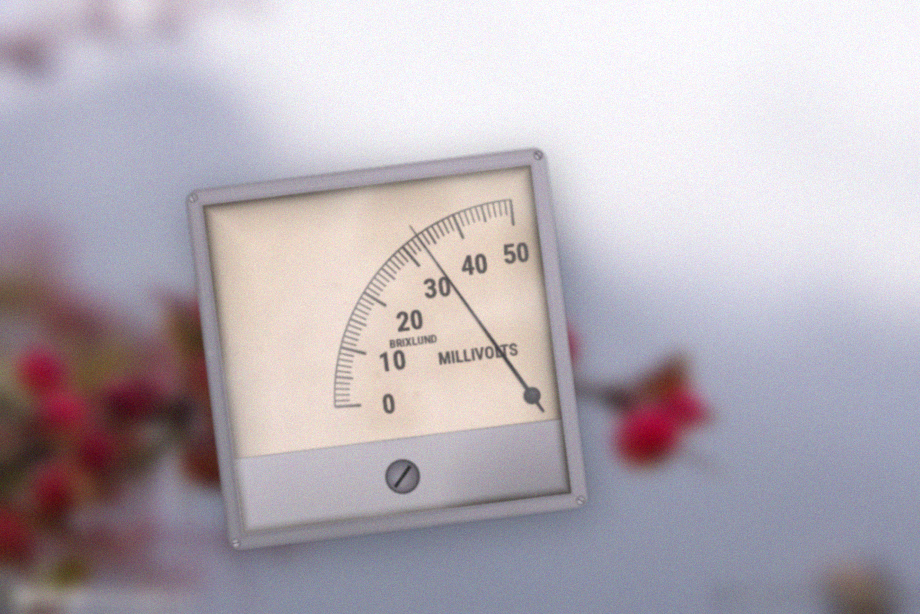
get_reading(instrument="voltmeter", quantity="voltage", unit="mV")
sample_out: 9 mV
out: 33 mV
